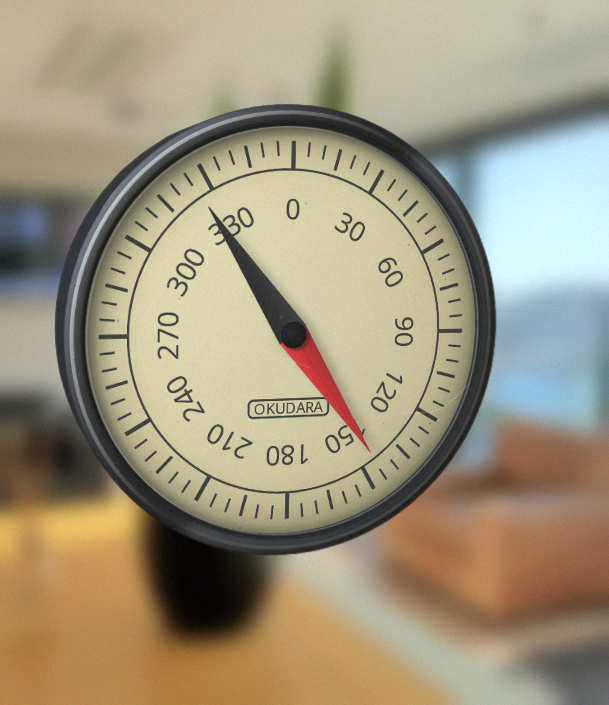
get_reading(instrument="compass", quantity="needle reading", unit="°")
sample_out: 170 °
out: 145 °
